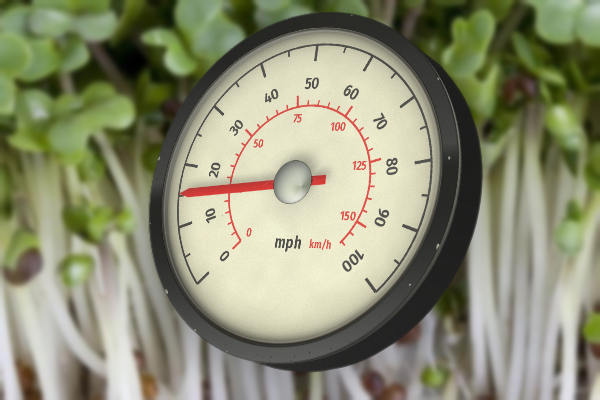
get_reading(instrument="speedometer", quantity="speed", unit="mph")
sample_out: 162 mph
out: 15 mph
